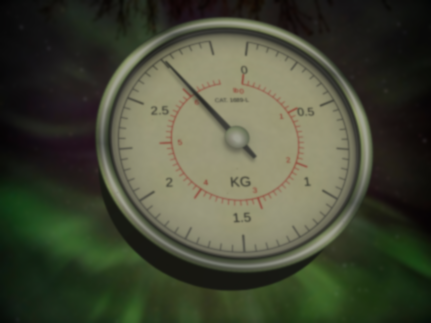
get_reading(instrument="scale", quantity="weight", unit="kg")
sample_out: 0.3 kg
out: 2.75 kg
